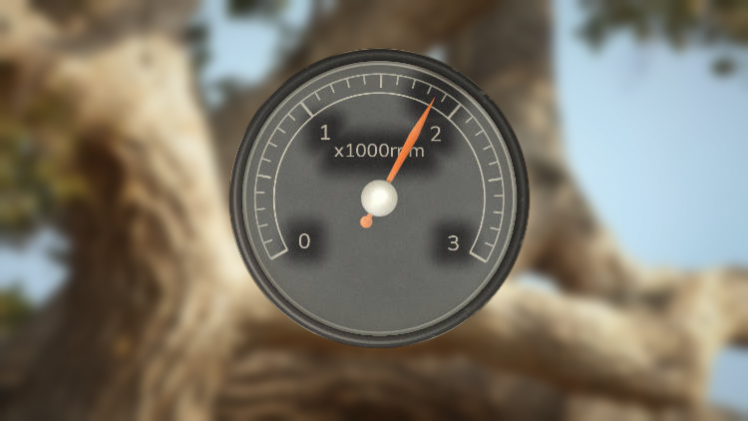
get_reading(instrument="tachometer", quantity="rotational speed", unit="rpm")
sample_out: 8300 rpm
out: 1850 rpm
